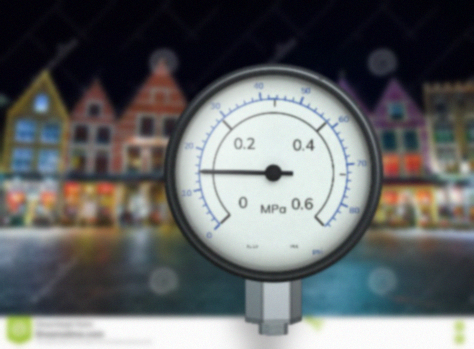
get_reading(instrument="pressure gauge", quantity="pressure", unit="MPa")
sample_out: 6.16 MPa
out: 0.1 MPa
